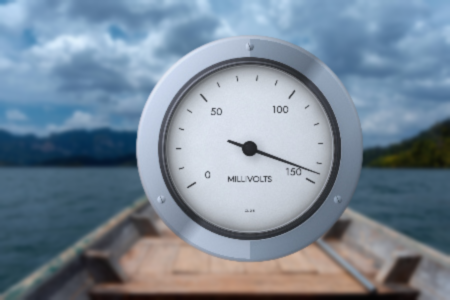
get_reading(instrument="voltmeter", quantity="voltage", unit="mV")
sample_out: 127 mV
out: 145 mV
